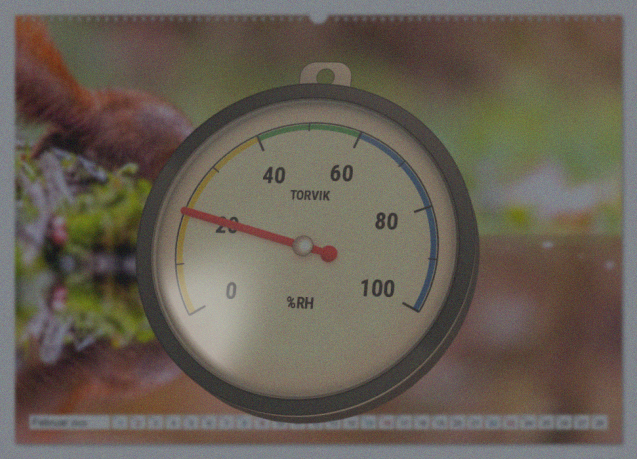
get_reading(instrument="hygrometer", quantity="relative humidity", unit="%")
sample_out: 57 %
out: 20 %
